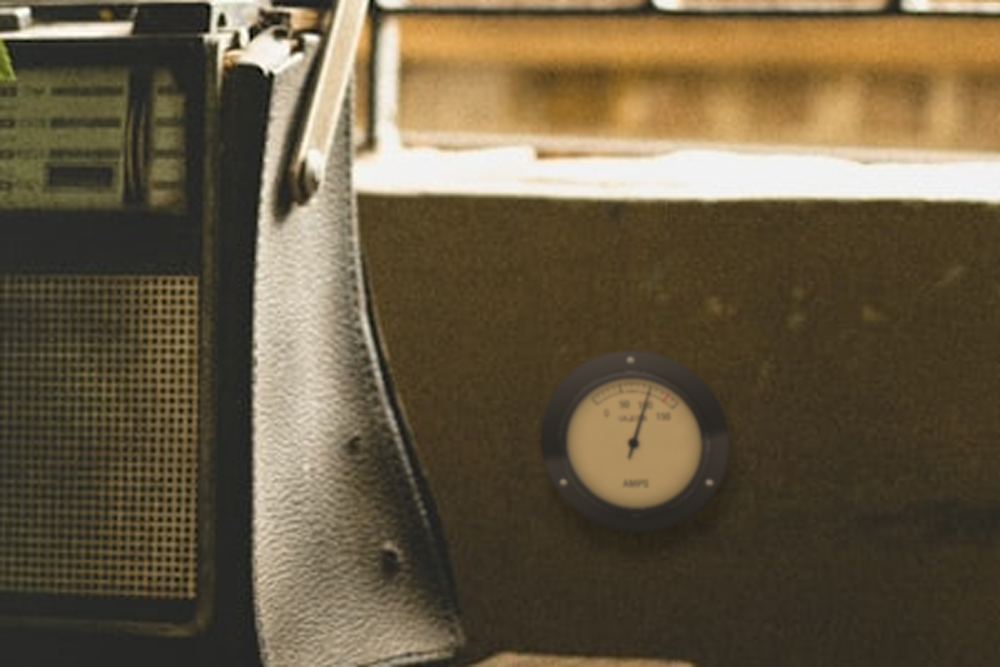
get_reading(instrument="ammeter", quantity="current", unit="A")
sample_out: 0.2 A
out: 100 A
